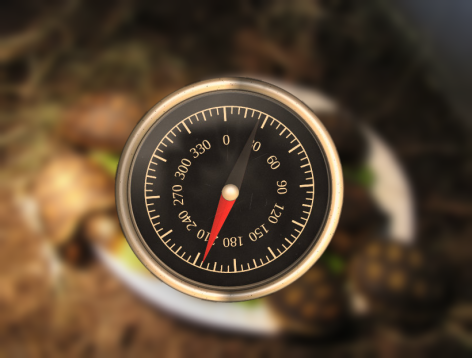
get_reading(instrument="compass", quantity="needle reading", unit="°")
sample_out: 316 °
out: 205 °
